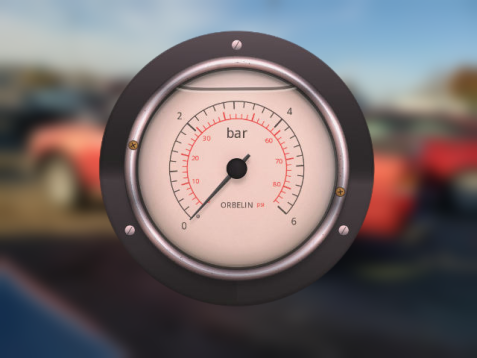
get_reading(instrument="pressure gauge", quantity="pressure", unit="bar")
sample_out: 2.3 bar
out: 0 bar
